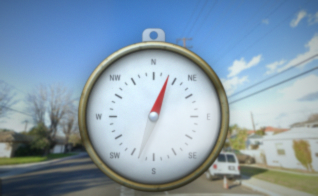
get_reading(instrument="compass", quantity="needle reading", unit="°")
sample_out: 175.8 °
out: 20 °
